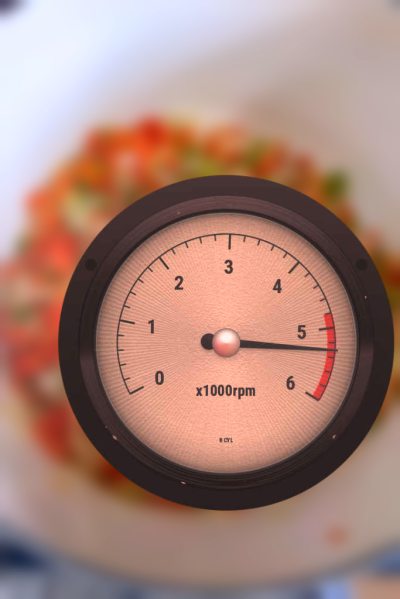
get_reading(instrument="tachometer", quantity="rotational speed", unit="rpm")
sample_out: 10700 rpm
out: 5300 rpm
